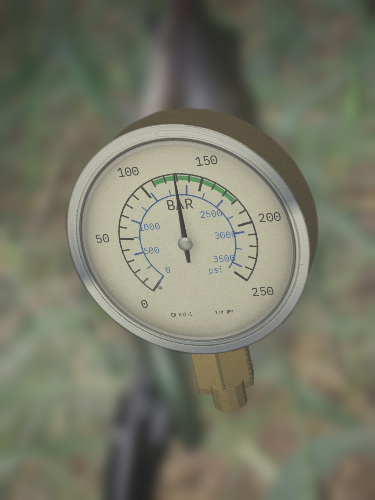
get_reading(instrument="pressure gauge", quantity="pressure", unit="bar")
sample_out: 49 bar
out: 130 bar
